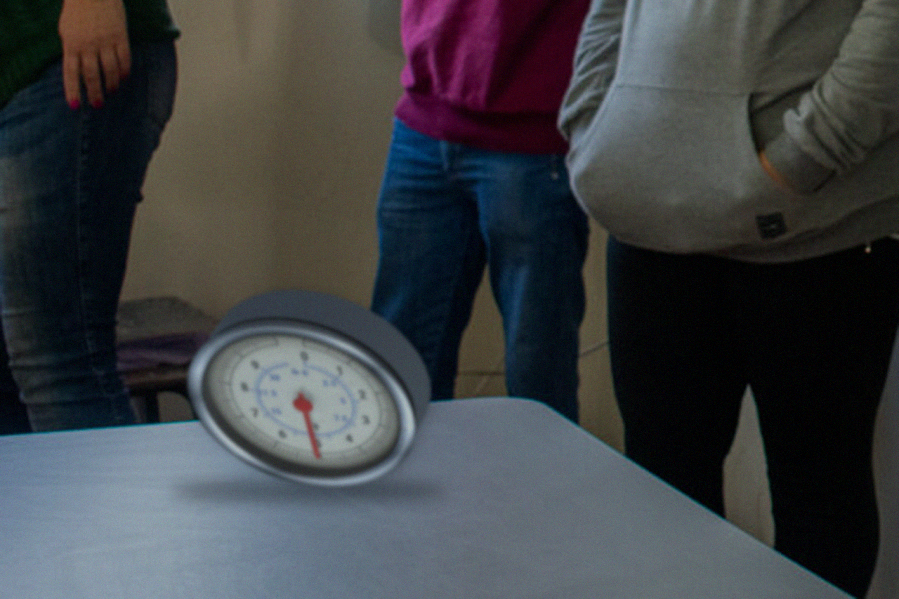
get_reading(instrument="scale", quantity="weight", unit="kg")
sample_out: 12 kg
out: 5 kg
